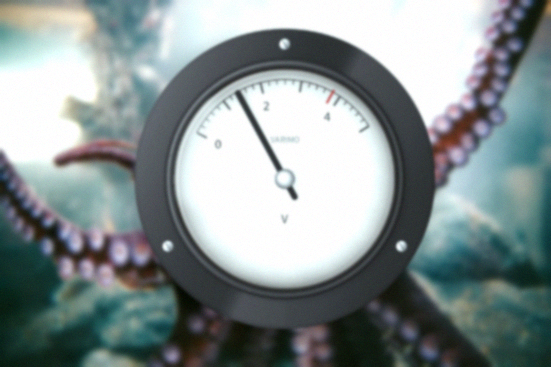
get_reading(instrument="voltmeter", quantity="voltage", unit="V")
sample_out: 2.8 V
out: 1.4 V
